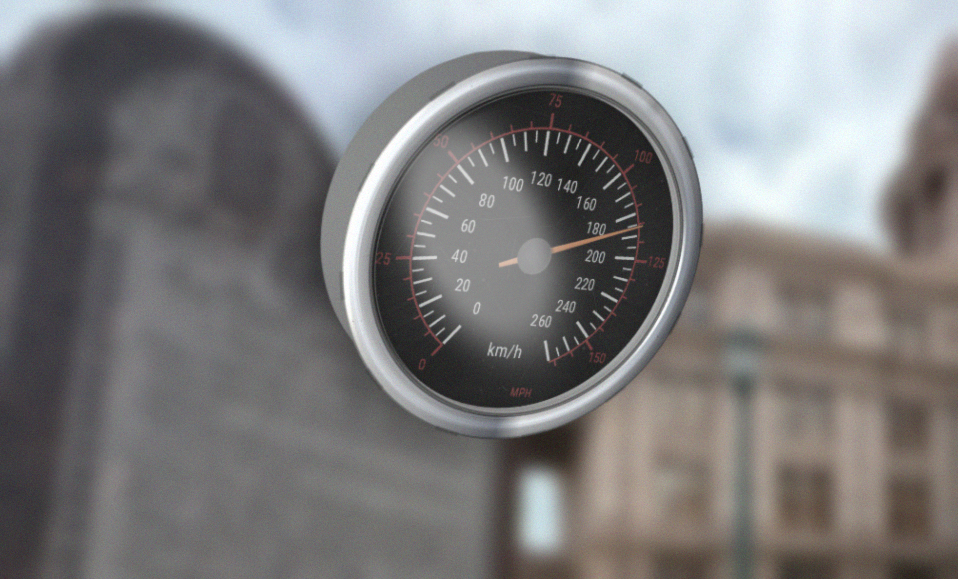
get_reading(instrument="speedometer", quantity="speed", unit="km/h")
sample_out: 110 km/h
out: 185 km/h
